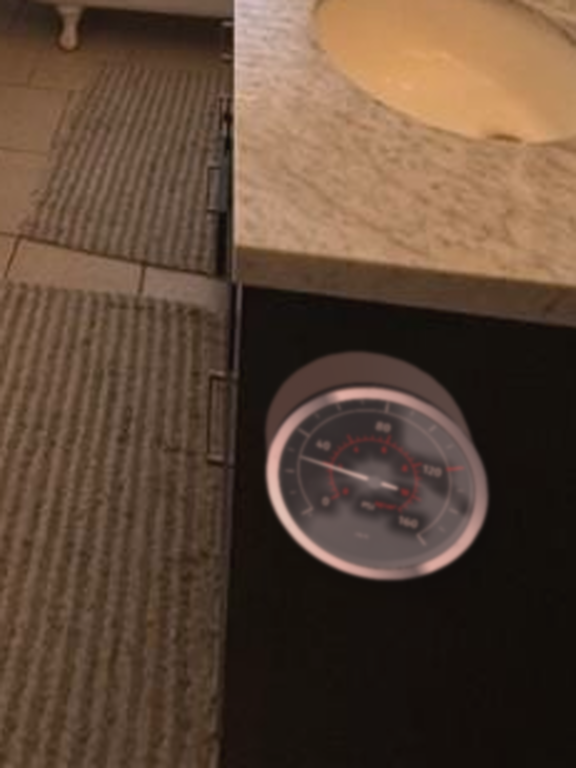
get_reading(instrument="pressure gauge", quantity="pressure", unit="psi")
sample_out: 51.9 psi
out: 30 psi
